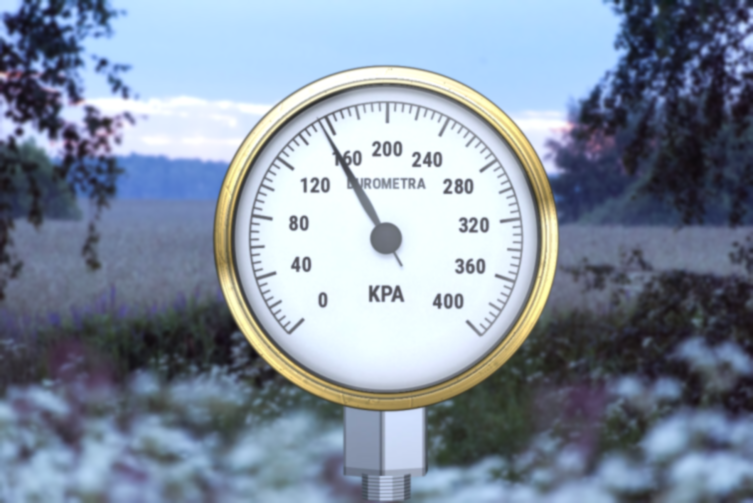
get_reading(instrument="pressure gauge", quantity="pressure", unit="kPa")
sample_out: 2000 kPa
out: 155 kPa
